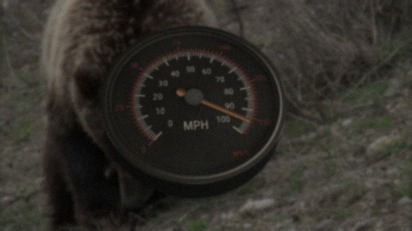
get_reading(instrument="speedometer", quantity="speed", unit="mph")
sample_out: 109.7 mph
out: 95 mph
